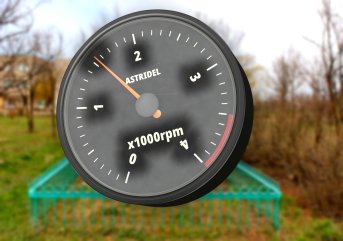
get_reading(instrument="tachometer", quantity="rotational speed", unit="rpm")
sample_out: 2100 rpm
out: 1550 rpm
